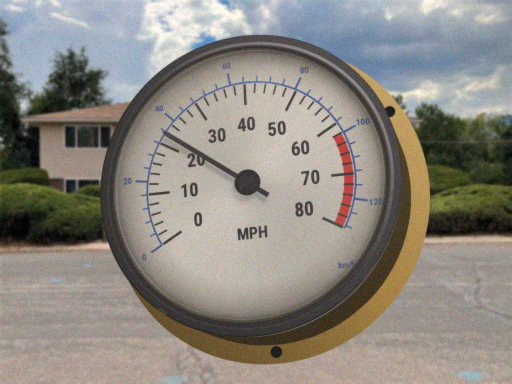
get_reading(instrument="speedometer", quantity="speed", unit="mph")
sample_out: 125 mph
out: 22 mph
